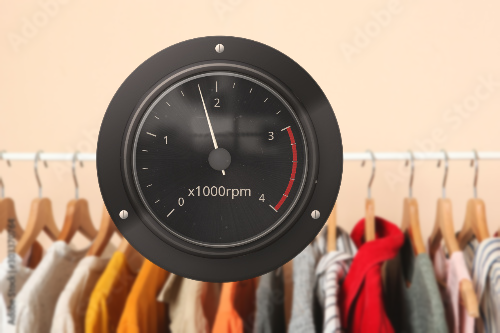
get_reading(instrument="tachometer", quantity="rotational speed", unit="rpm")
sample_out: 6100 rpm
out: 1800 rpm
